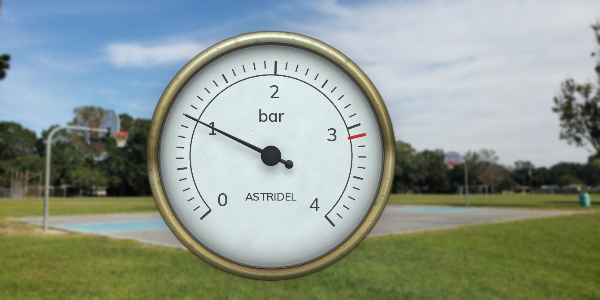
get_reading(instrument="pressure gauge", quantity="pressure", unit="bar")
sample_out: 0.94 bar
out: 1 bar
